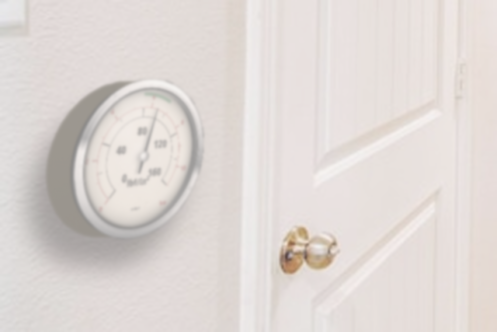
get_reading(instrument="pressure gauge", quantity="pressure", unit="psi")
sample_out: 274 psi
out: 90 psi
